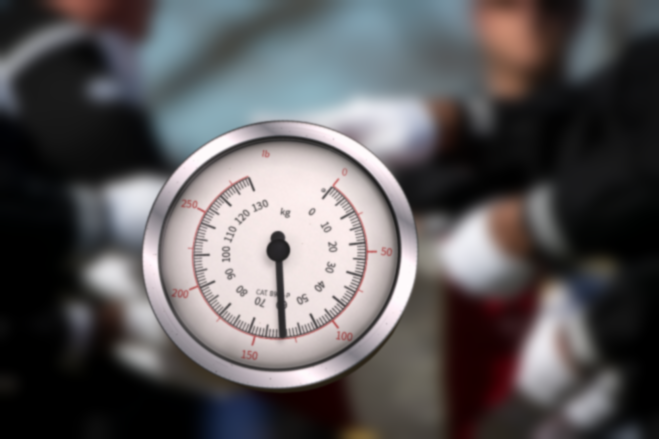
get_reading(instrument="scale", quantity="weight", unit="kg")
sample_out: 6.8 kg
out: 60 kg
